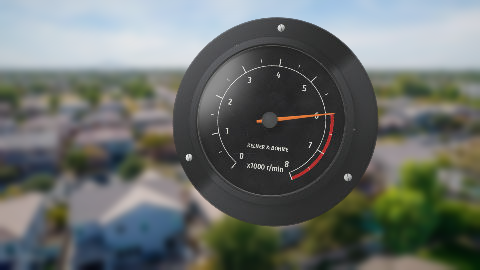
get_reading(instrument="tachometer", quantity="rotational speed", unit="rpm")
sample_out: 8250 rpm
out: 6000 rpm
